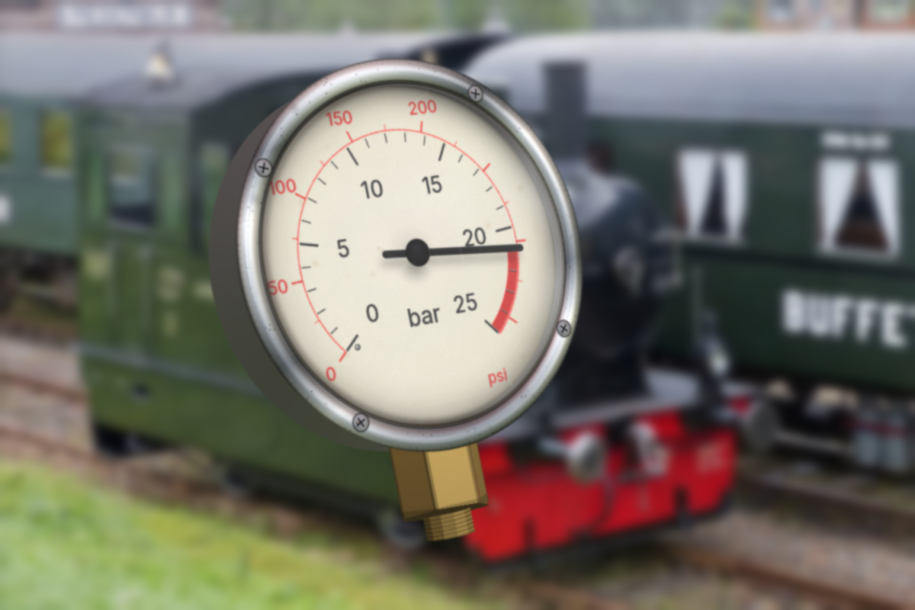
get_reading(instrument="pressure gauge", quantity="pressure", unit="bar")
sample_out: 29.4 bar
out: 21 bar
